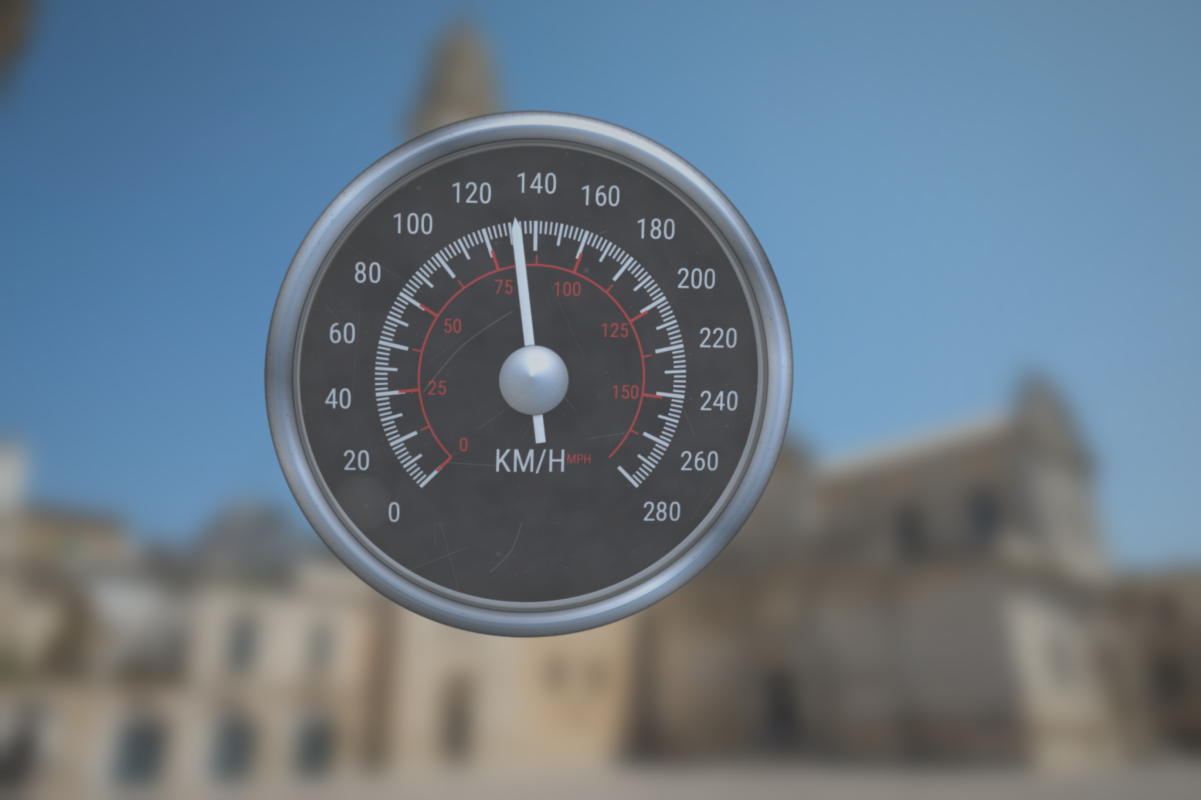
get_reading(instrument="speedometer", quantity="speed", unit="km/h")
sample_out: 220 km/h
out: 132 km/h
